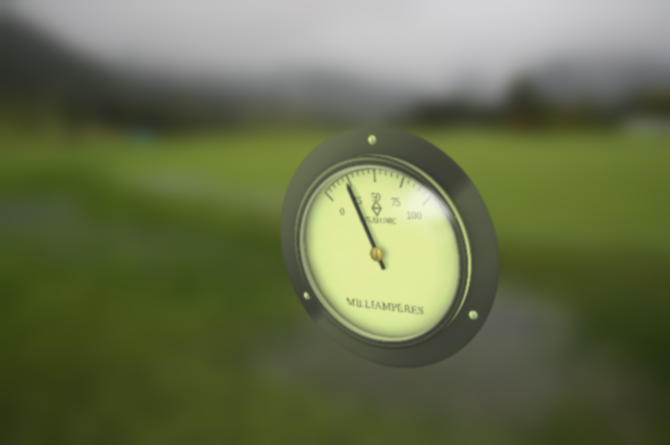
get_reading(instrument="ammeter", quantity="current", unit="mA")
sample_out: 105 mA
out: 25 mA
